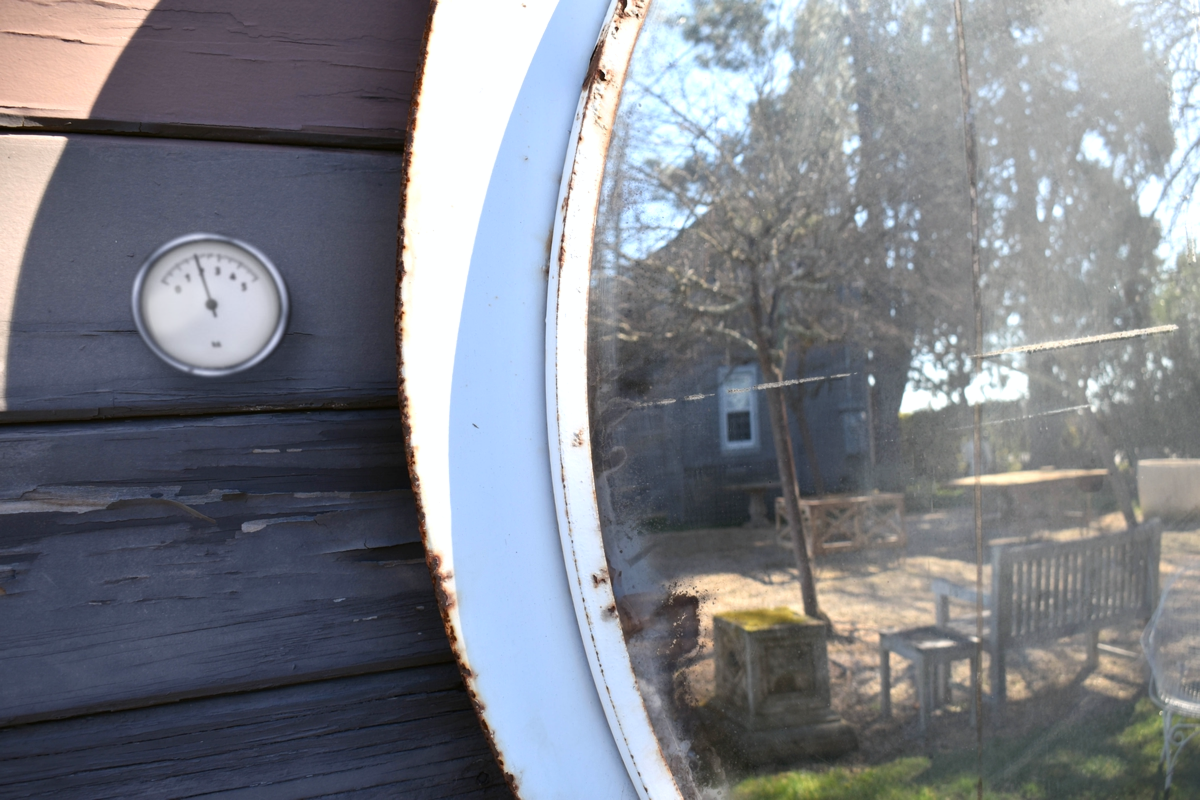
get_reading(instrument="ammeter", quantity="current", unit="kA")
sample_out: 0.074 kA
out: 2 kA
